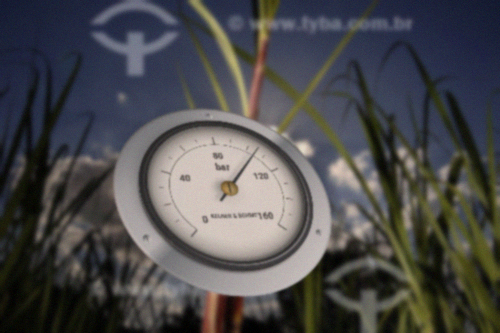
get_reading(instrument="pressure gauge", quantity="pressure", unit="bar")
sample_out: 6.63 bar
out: 105 bar
